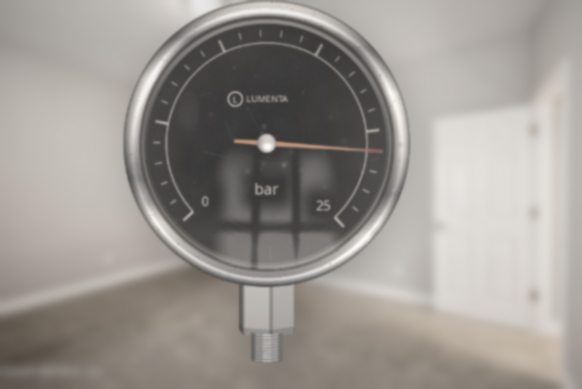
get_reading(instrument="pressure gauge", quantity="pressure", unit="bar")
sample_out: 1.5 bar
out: 21 bar
